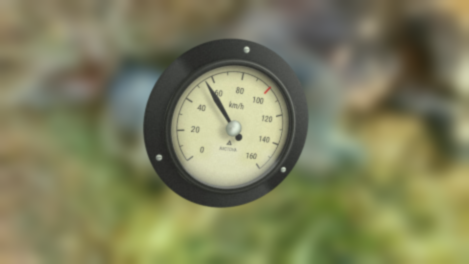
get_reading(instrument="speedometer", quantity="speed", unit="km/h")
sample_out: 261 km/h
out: 55 km/h
